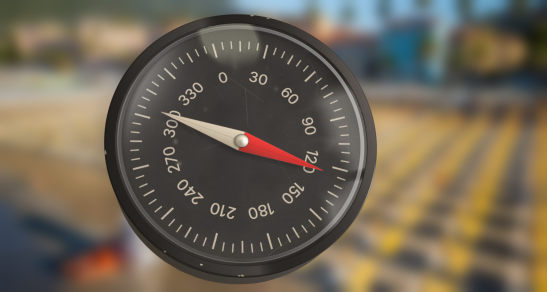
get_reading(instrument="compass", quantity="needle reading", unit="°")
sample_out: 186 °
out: 125 °
